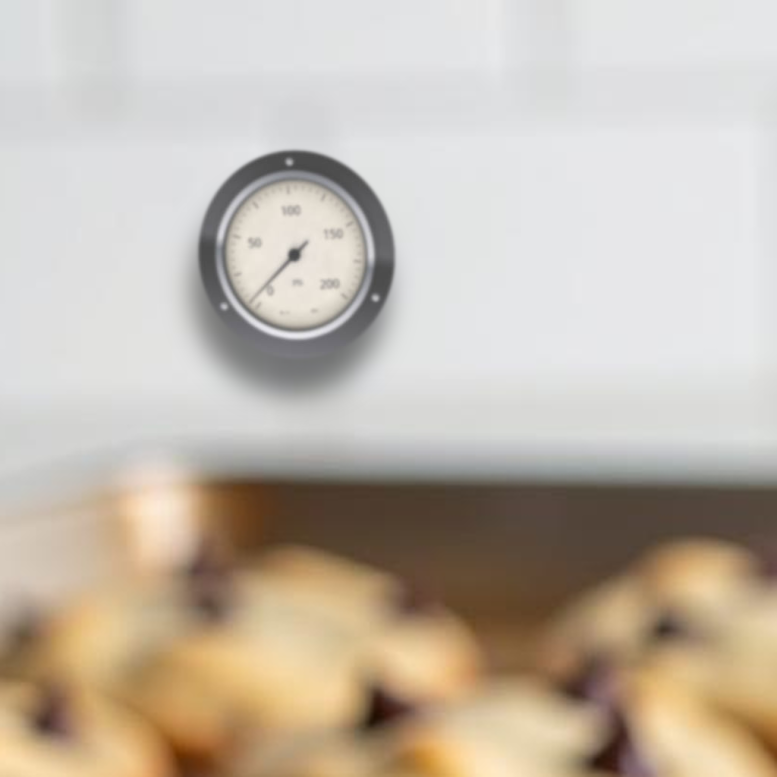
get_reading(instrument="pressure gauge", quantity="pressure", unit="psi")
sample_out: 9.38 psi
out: 5 psi
